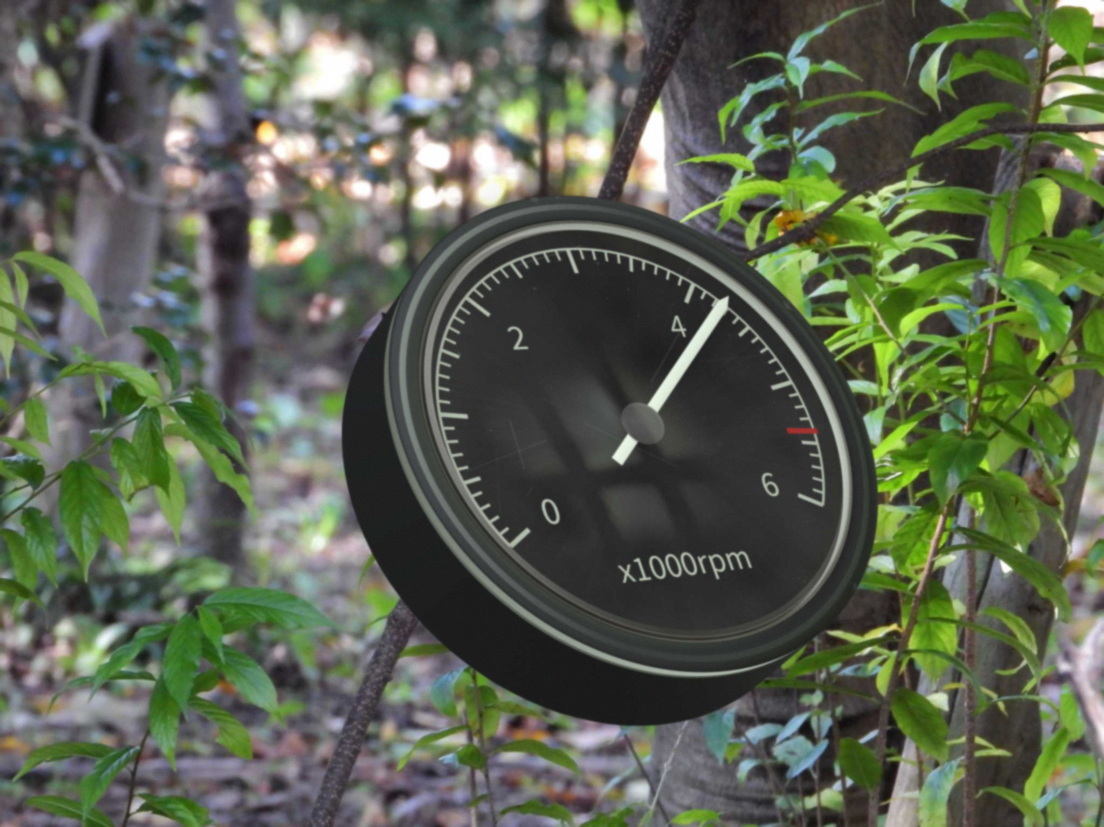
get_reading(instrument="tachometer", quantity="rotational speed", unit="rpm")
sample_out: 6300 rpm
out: 4250 rpm
